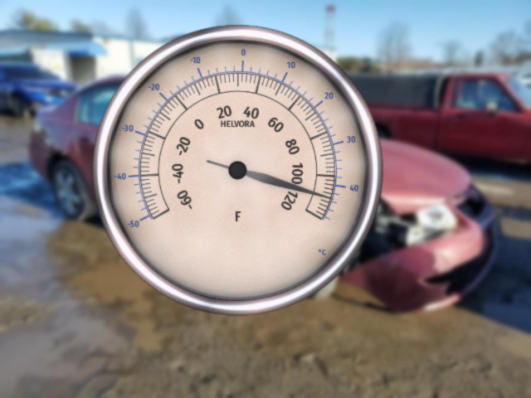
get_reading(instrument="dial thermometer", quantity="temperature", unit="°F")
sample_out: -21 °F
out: 110 °F
